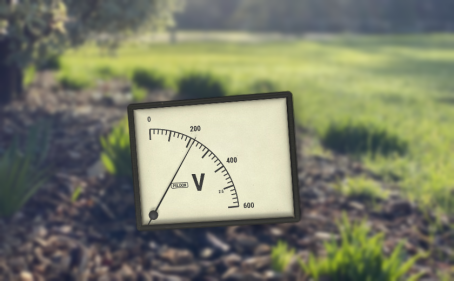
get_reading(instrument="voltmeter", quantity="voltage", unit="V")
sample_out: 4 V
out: 220 V
